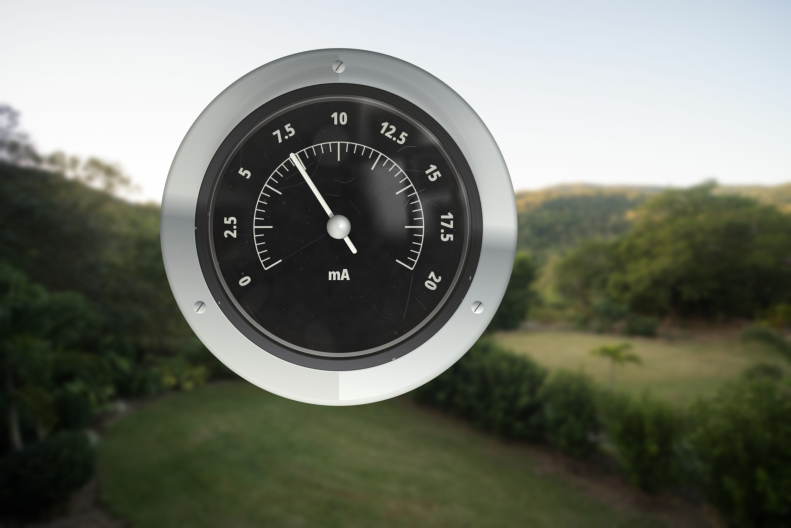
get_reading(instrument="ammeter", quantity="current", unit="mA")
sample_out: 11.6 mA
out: 7.25 mA
